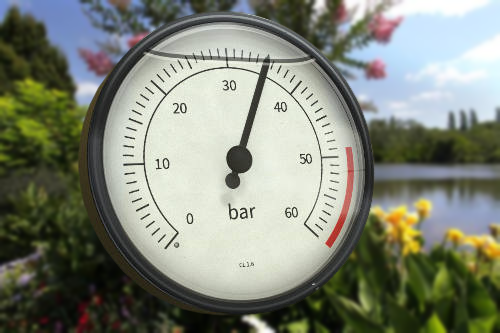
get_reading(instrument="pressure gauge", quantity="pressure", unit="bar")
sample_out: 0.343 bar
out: 35 bar
